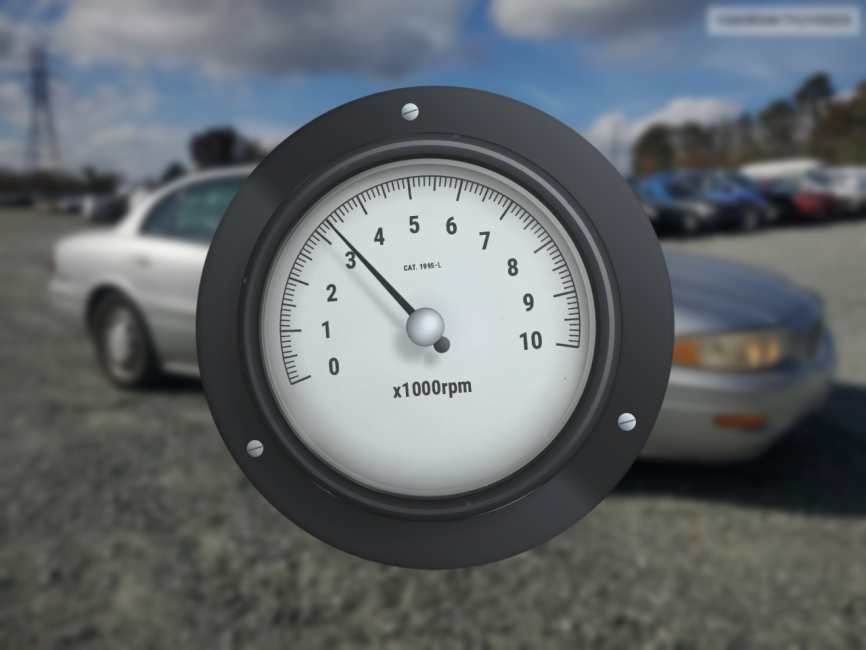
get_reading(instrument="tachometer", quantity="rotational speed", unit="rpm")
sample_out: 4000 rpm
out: 3300 rpm
